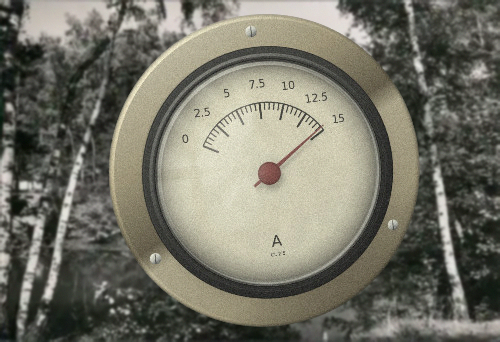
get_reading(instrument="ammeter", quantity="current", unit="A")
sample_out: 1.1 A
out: 14.5 A
